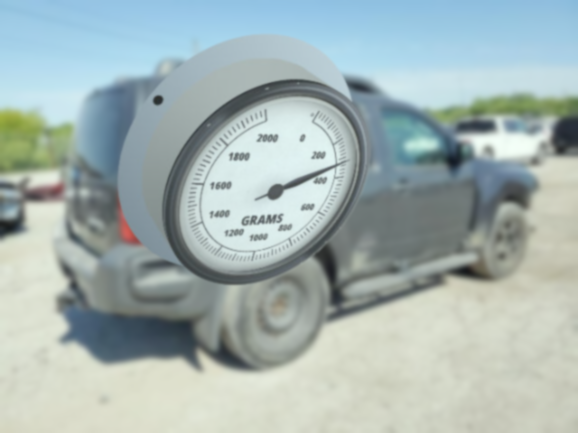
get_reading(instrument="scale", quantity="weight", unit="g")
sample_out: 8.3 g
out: 300 g
